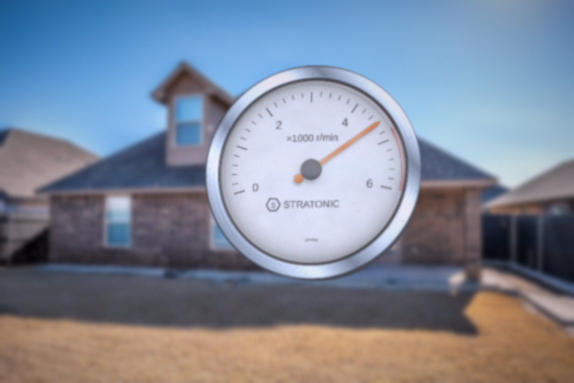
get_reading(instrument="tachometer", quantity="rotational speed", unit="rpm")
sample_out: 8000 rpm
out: 4600 rpm
